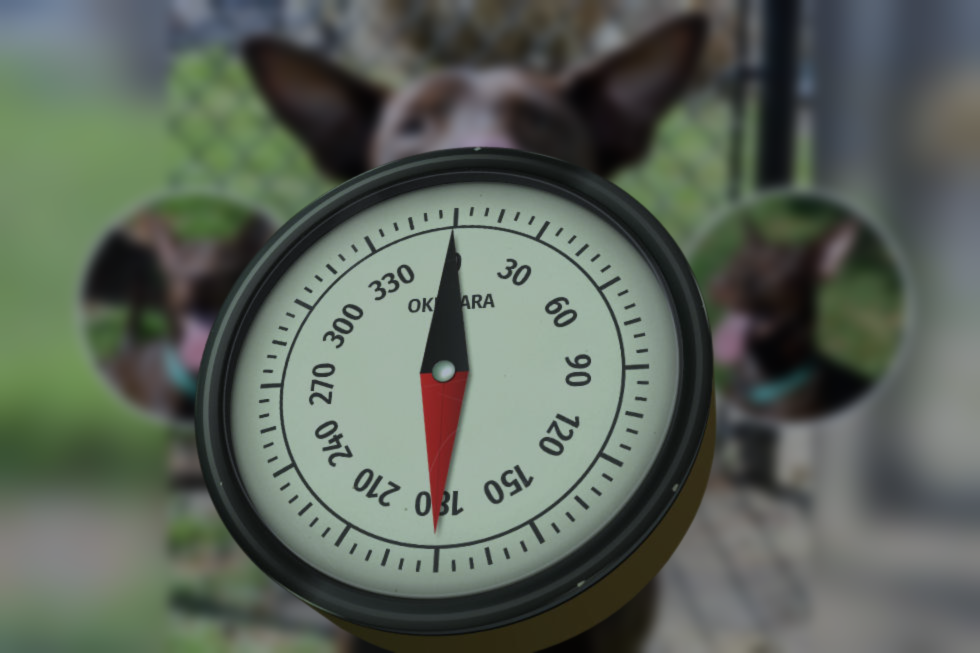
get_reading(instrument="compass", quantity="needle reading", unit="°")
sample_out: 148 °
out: 180 °
